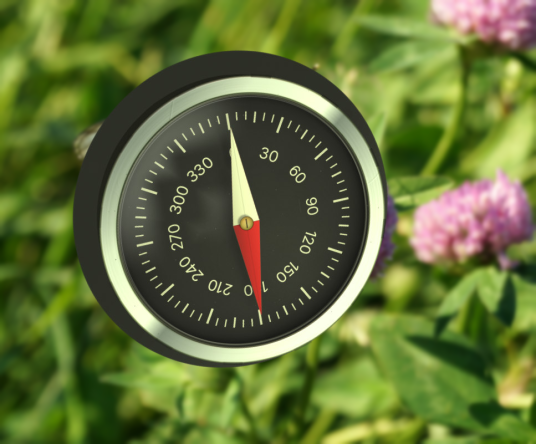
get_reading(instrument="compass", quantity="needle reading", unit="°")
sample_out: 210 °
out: 180 °
